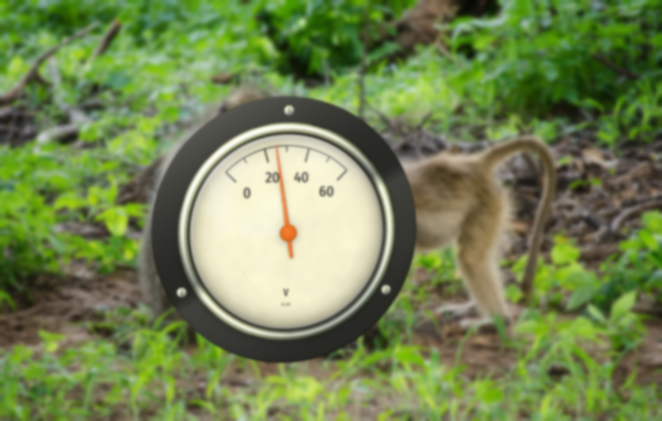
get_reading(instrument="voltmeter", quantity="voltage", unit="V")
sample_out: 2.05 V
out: 25 V
